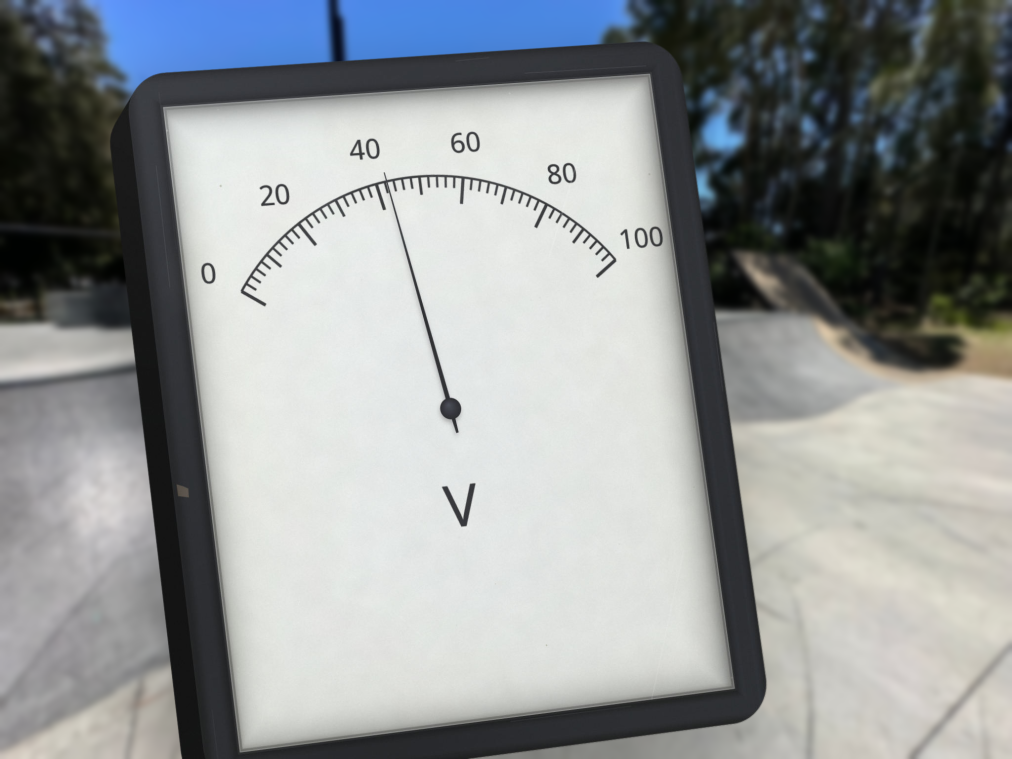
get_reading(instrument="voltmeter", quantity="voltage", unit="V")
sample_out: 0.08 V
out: 42 V
